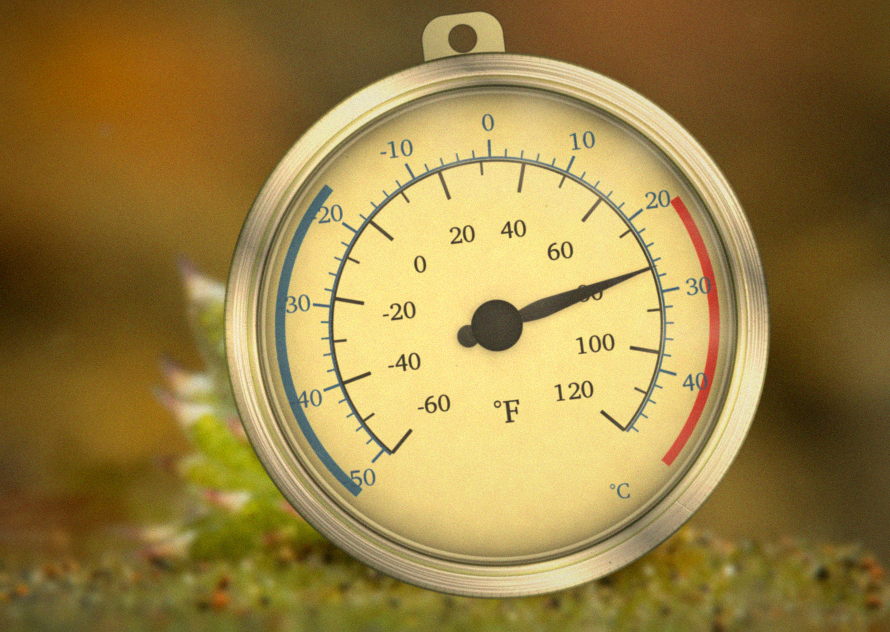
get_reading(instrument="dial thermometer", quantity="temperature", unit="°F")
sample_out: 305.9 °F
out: 80 °F
